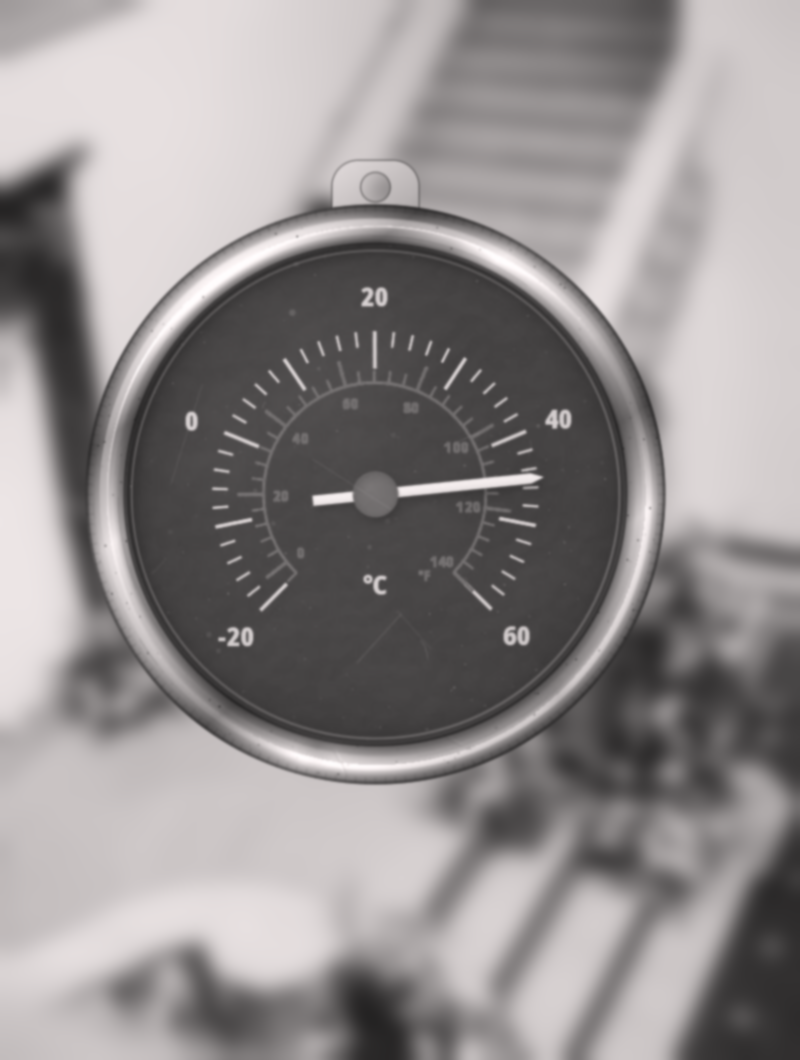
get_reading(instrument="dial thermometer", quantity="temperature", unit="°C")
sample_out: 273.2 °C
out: 45 °C
